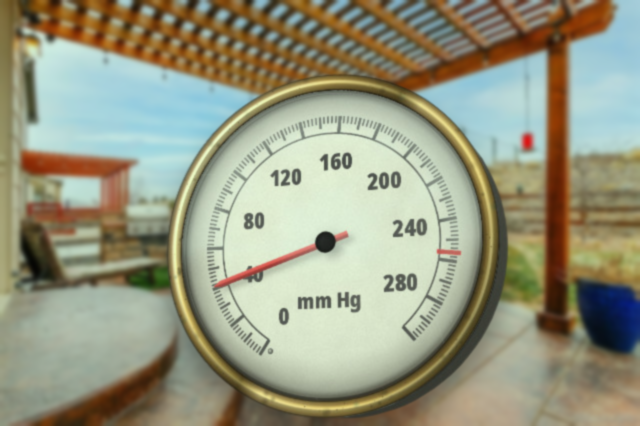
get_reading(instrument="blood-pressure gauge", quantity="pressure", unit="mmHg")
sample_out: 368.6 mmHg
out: 40 mmHg
